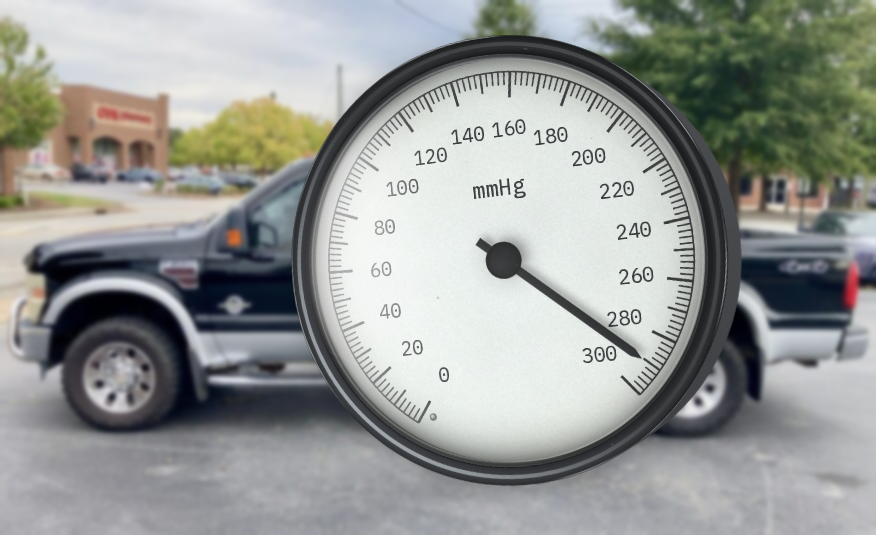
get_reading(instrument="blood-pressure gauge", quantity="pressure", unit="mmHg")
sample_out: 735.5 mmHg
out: 290 mmHg
